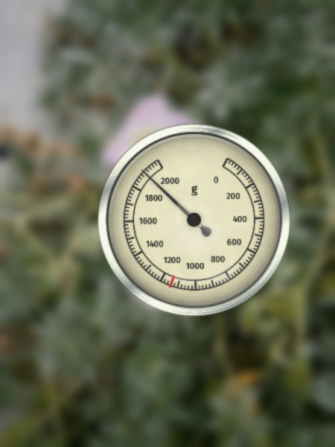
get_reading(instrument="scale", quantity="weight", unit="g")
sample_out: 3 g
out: 1900 g
